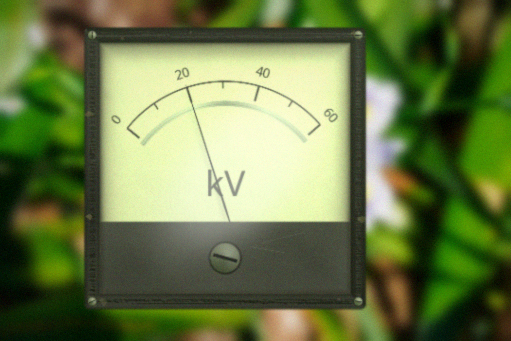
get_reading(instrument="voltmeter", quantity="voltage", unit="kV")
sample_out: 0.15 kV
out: 20 kV
